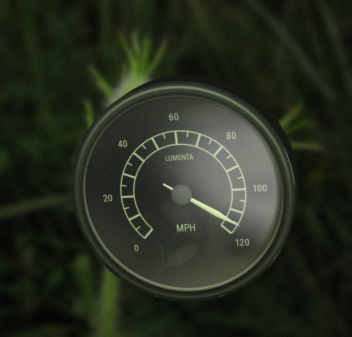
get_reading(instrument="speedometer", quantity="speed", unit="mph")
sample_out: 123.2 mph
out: 115 mph
